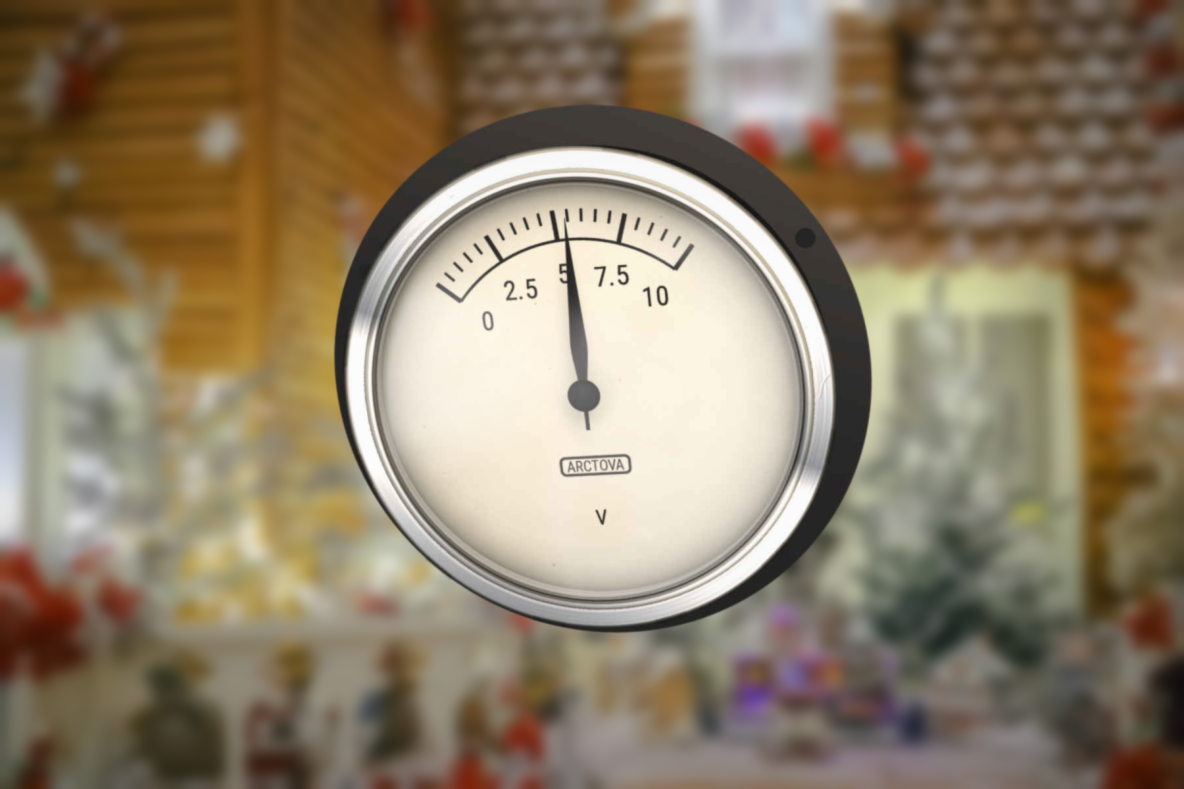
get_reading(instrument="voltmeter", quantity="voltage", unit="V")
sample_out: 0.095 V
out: 5.5 V
